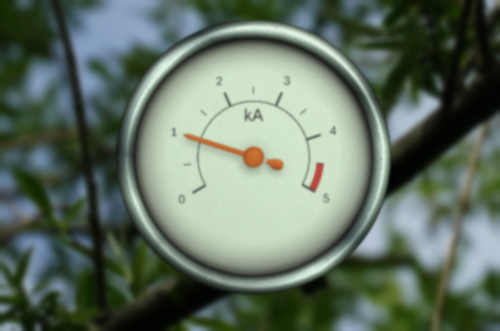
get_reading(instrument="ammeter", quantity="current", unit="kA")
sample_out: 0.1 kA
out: 1 kA
